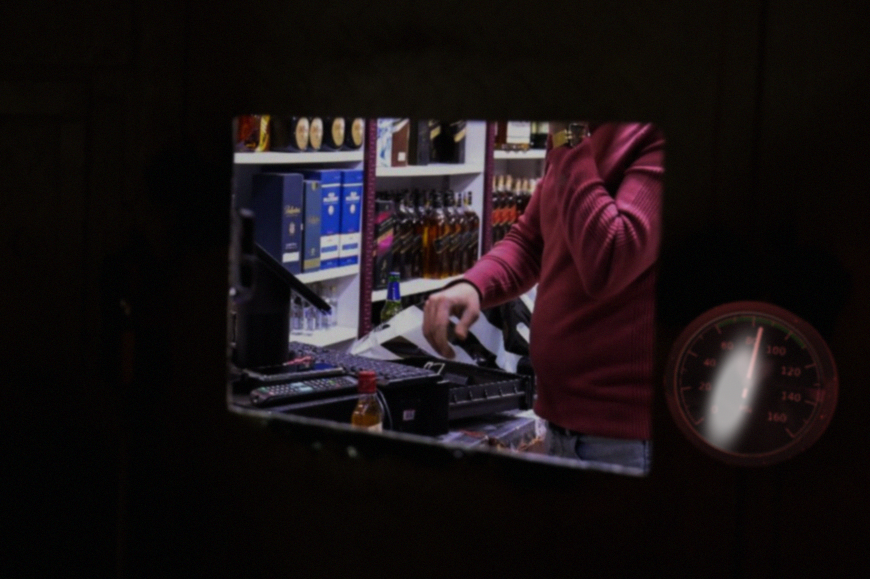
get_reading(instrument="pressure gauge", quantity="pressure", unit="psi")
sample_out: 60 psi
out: 85 psi
